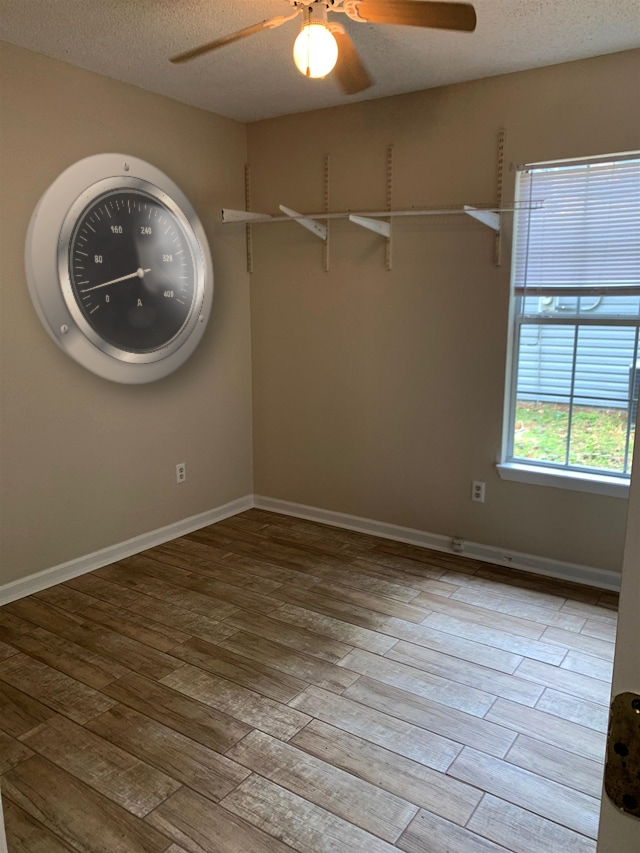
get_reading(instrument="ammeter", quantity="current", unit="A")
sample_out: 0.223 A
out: 30 A
